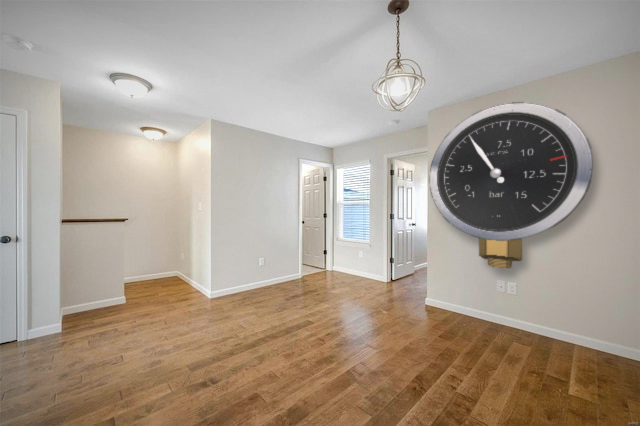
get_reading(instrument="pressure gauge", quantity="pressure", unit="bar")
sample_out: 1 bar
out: 5 bar
